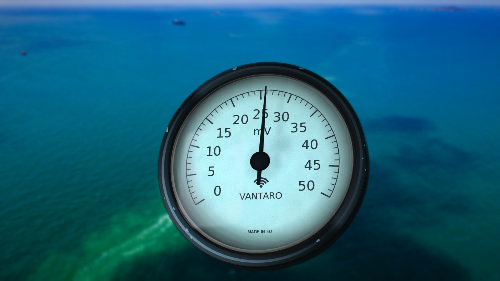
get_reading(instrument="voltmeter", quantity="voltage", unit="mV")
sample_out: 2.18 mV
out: 26 mV
